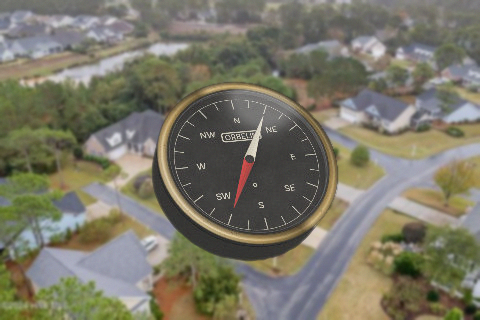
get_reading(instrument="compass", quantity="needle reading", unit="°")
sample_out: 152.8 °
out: 210 °
